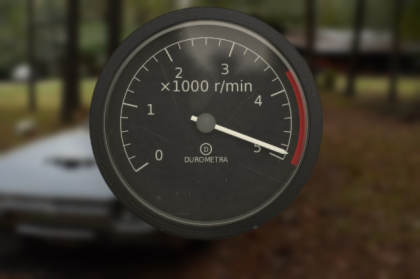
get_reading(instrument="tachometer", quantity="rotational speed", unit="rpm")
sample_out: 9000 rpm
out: 4900 rpm
